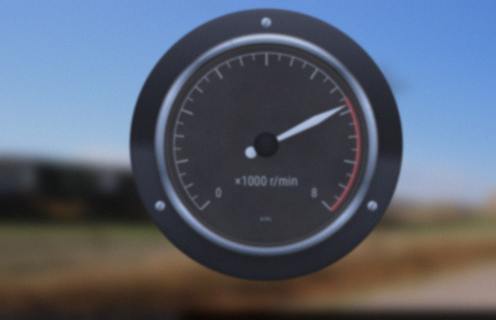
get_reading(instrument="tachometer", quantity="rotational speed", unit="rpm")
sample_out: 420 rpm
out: 5875 rpm
